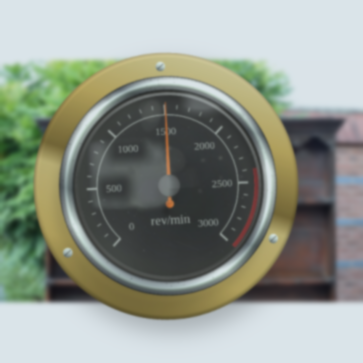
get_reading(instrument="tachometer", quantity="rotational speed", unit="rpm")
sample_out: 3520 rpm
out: 1500 rpm
